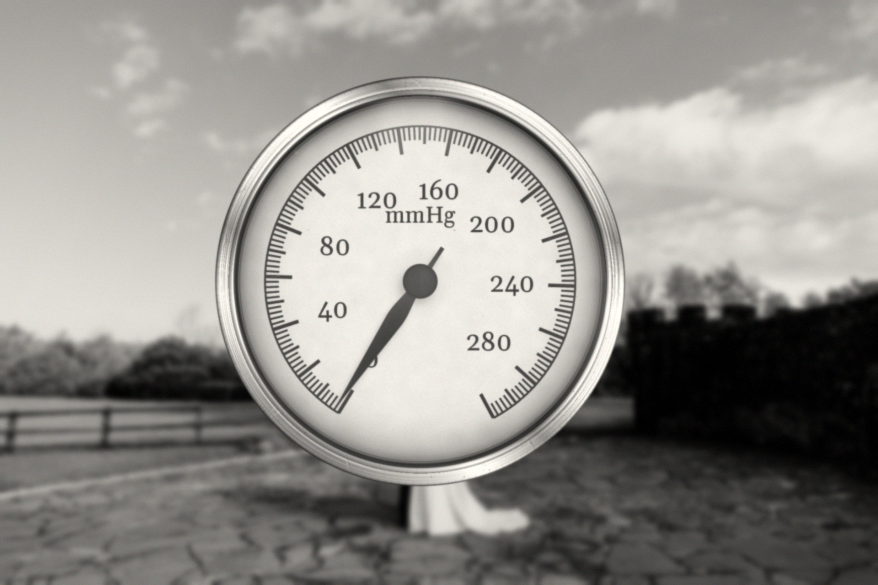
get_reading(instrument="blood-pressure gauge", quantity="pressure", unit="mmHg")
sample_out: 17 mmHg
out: 2 mmHg
